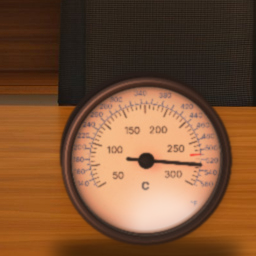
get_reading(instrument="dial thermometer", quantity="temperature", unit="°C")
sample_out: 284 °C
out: 275 °C
